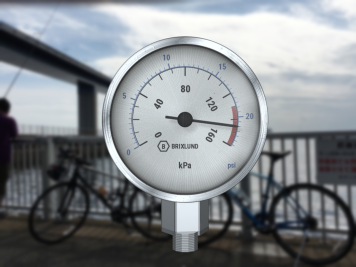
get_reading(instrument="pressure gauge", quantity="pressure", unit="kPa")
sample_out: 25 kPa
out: 145 kPa
